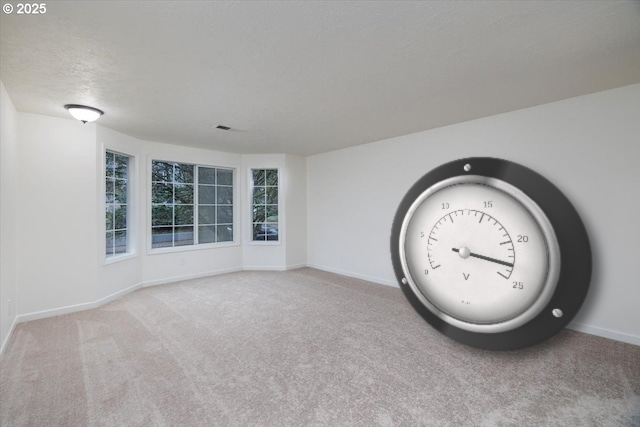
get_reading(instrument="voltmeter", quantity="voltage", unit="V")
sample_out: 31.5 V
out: 23 V
